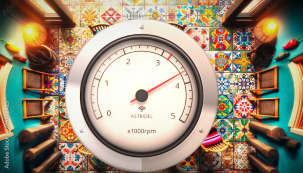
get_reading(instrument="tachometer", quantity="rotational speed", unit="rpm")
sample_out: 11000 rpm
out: 3700 rpm
